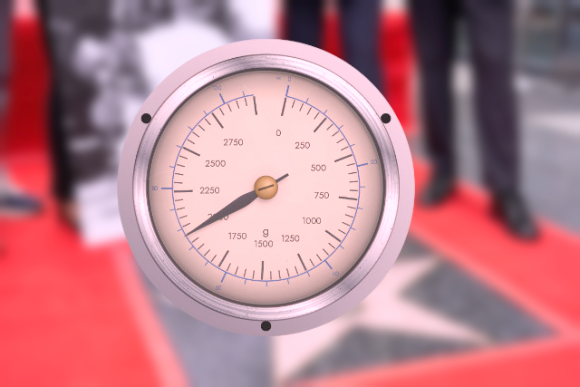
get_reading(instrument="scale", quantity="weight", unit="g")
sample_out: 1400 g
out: 2000 g
